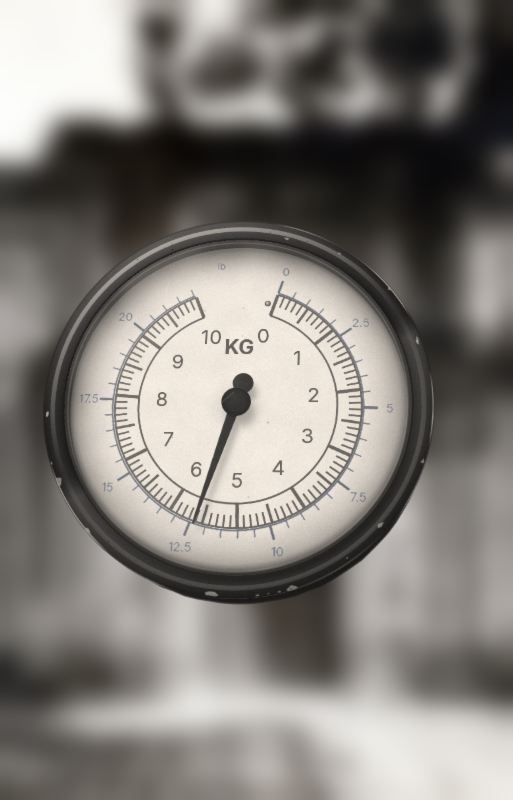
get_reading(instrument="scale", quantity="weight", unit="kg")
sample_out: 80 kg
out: 5.6 kg
